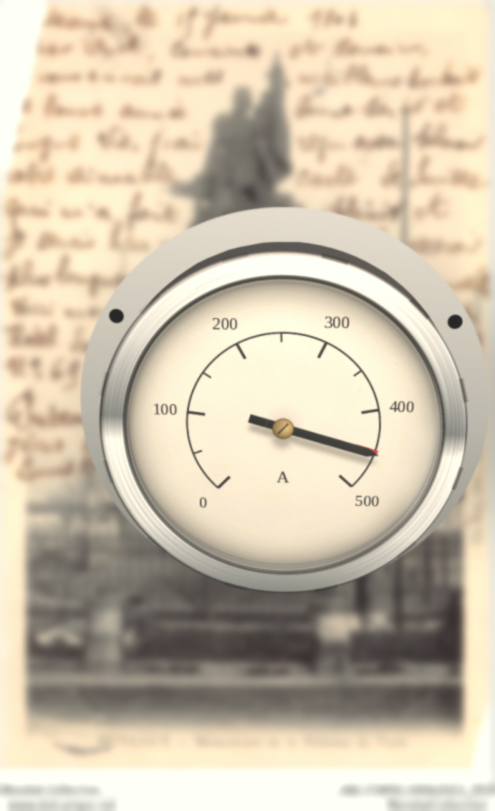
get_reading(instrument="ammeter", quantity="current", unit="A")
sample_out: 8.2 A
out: 450 A
